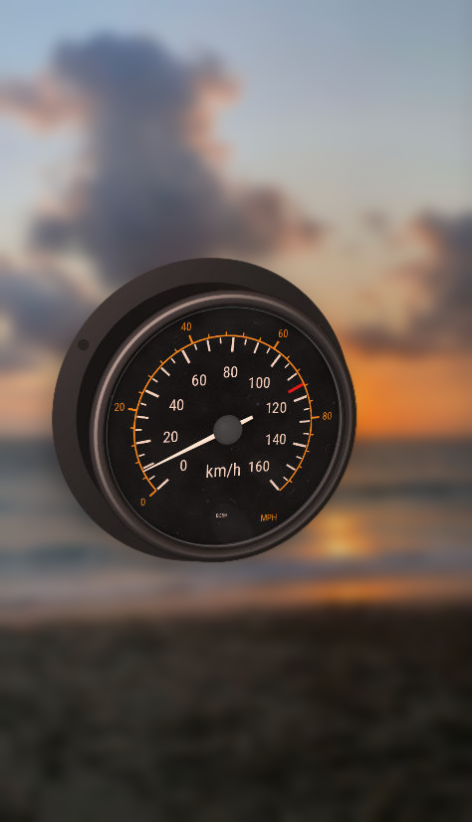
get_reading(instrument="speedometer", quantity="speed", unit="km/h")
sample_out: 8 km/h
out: 10 km/h
